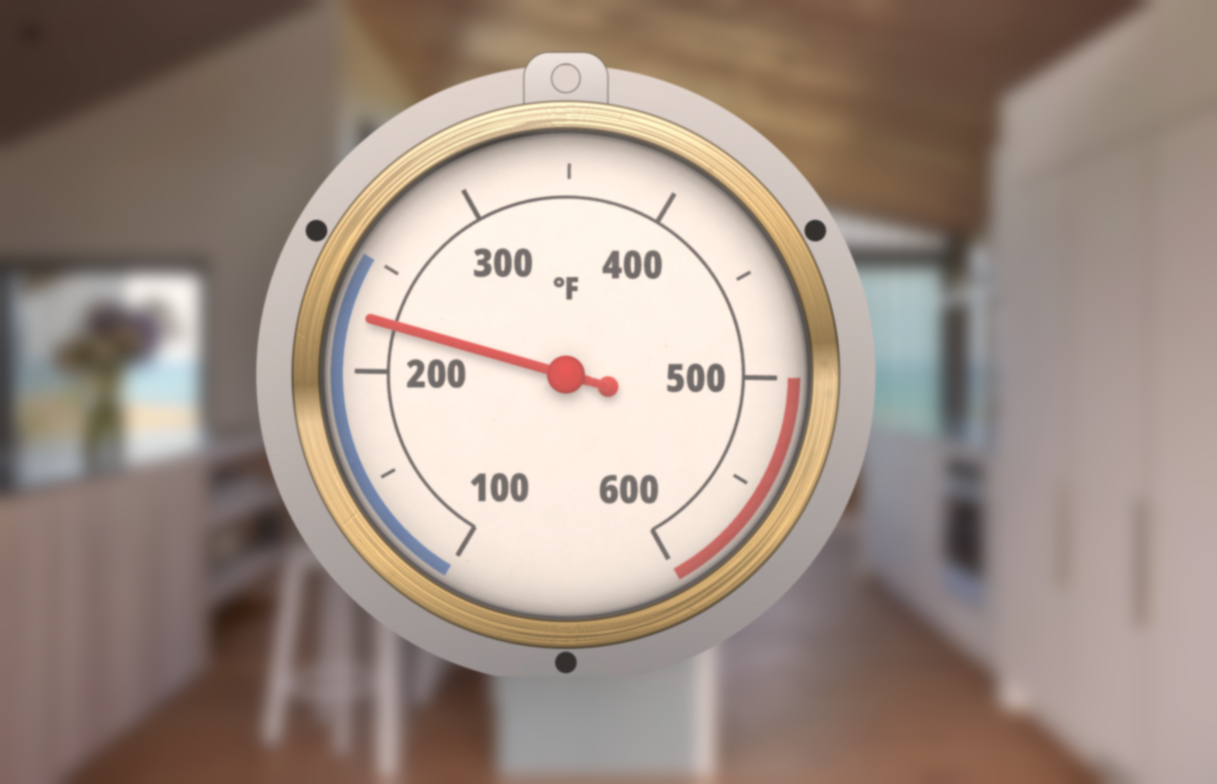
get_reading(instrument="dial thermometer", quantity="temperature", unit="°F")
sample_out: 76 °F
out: 225 °F
